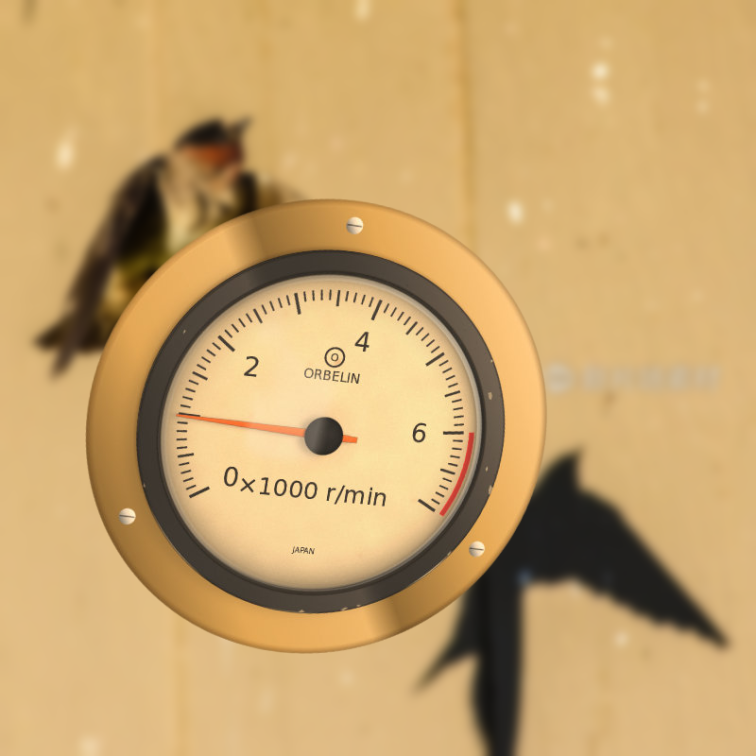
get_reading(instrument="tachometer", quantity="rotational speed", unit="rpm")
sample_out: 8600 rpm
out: 1000 rpm
